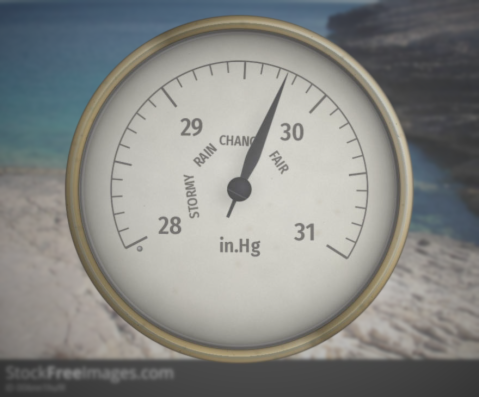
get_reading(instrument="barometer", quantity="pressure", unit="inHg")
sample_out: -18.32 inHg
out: 29.75 inHg
